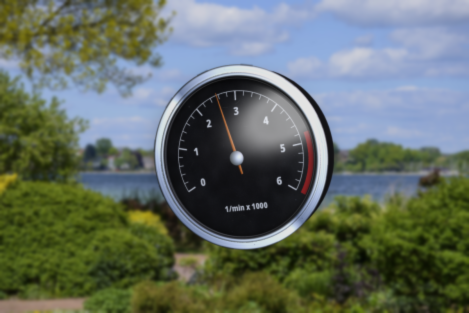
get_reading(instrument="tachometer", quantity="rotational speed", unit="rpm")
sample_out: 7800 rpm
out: 2600 rpm
